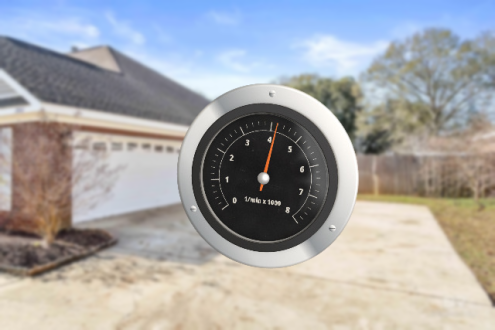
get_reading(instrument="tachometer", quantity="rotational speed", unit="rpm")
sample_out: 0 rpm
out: 4200 rpm
